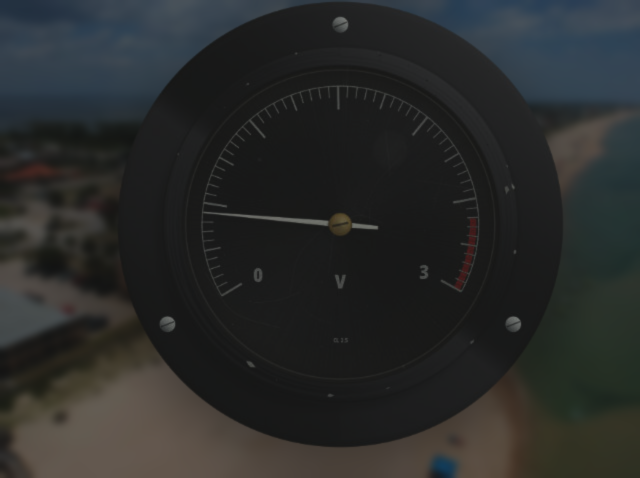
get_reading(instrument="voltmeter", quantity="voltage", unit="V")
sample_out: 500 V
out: 0.45 V
